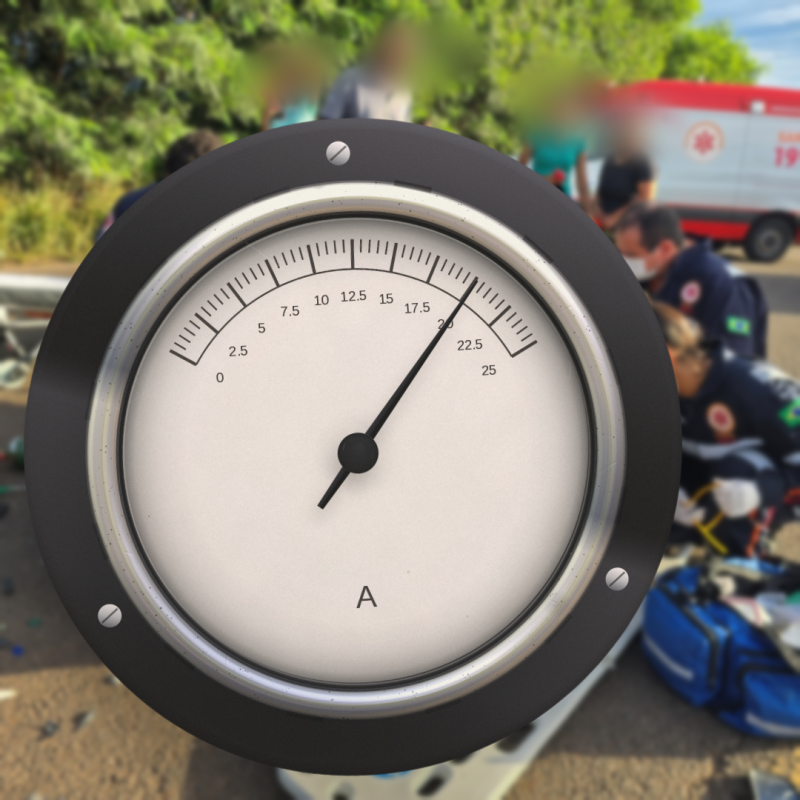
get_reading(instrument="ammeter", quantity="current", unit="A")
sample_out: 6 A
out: 20 A
